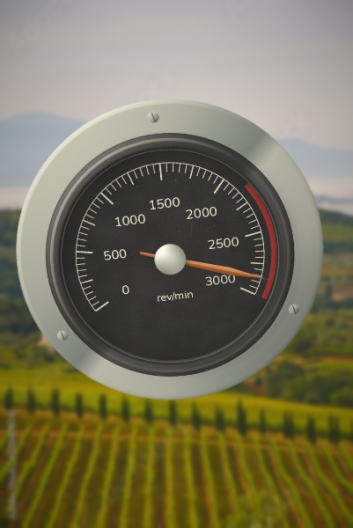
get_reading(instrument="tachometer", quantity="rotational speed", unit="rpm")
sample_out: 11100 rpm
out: 2850 rpm
